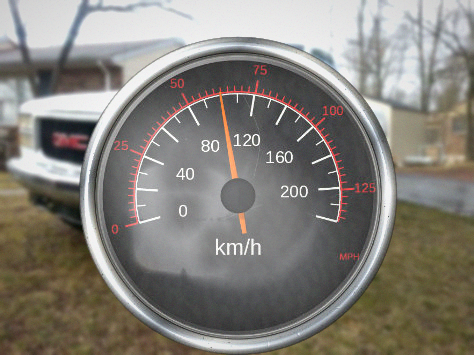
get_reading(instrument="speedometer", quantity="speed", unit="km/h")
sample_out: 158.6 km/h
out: 100 km/h
